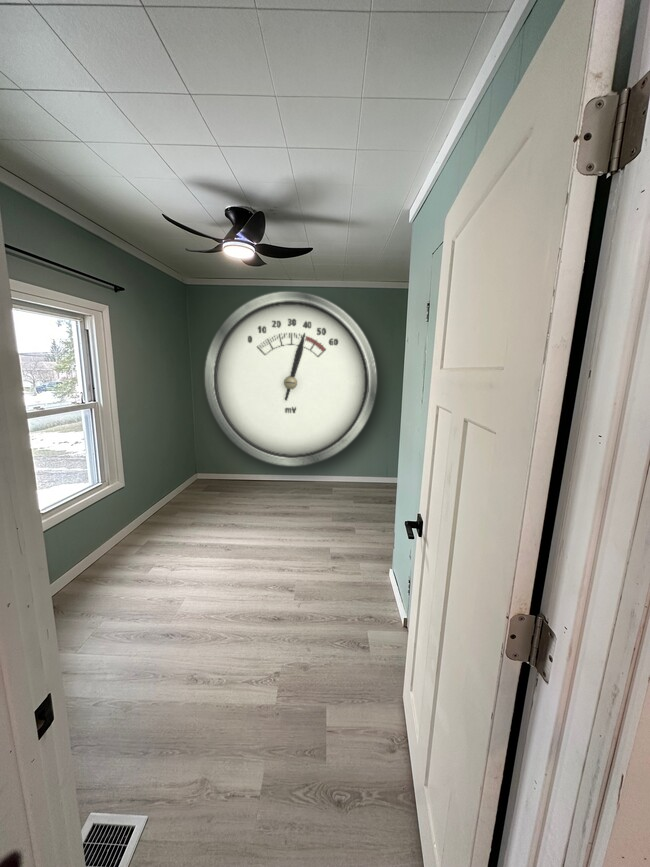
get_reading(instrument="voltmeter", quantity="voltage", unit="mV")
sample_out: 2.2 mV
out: 40 mV
